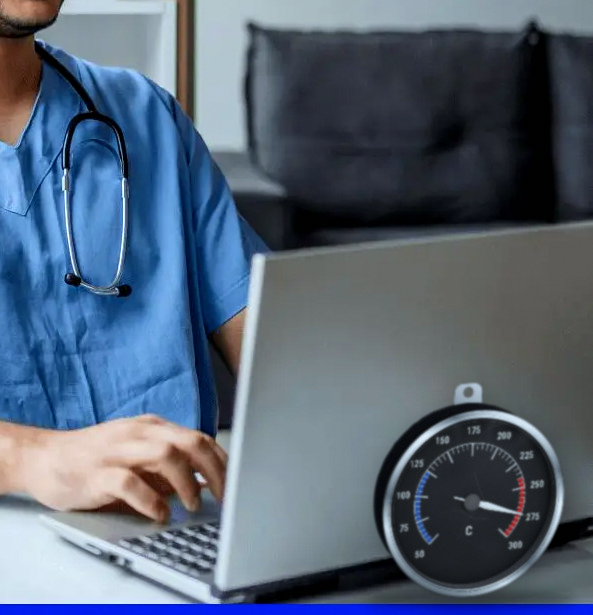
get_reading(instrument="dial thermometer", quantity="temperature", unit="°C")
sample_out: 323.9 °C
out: 275 °C
